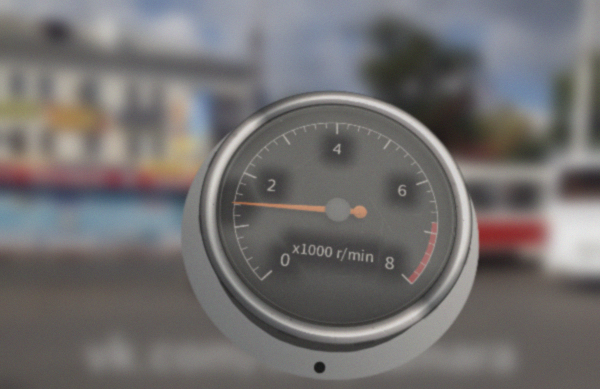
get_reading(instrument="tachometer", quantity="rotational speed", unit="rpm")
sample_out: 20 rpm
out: 1400 rpm
